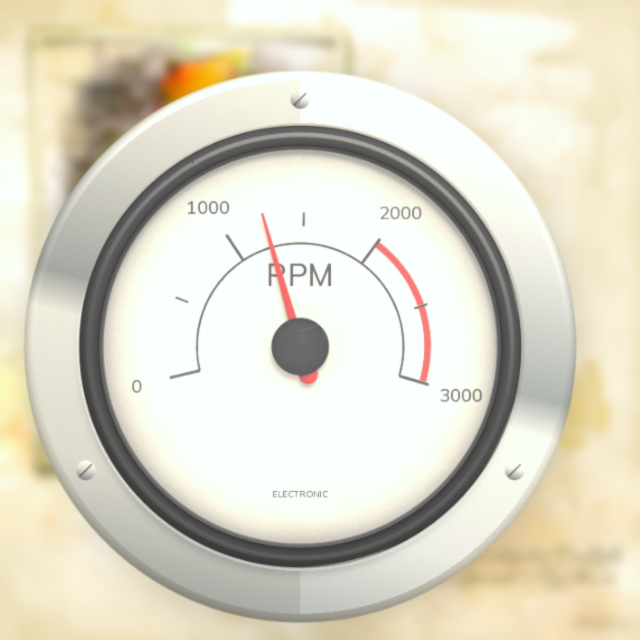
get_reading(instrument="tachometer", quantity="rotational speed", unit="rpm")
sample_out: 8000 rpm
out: 1250 rpm
